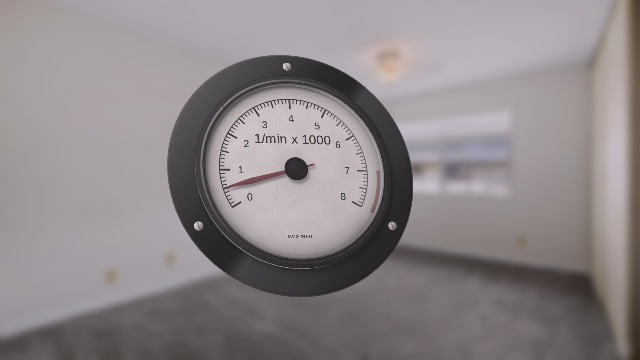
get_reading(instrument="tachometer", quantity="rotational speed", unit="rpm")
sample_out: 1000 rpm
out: 500 rpm
